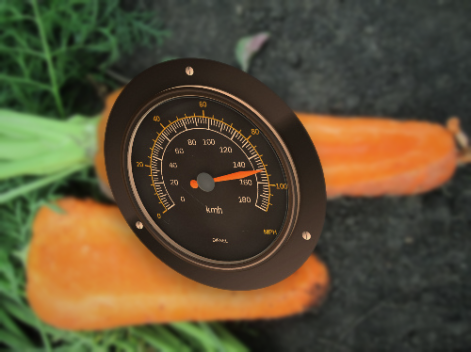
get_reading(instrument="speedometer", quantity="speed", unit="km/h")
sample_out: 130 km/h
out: 150 km/h
